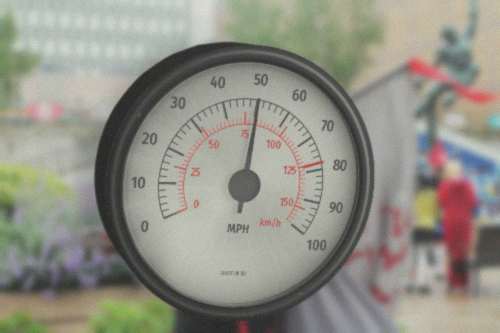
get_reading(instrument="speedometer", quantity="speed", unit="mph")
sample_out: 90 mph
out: 50 mph
